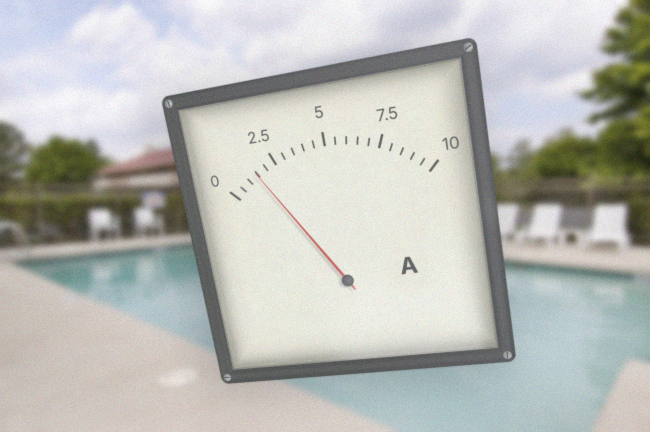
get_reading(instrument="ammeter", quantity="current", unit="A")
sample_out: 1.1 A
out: 1.5 A
